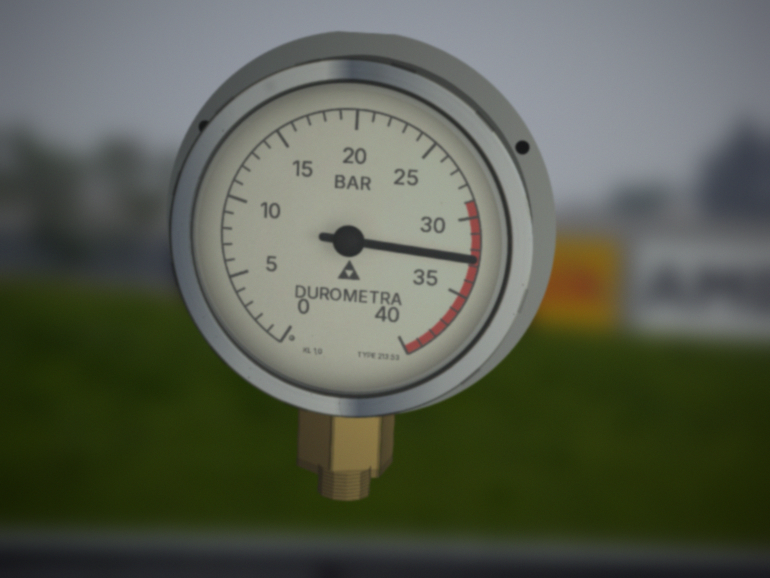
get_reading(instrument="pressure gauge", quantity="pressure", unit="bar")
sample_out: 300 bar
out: 32.5 bar
